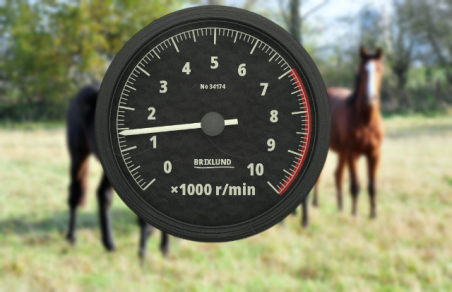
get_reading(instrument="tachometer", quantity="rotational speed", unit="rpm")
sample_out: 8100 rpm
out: 1400 rpm
